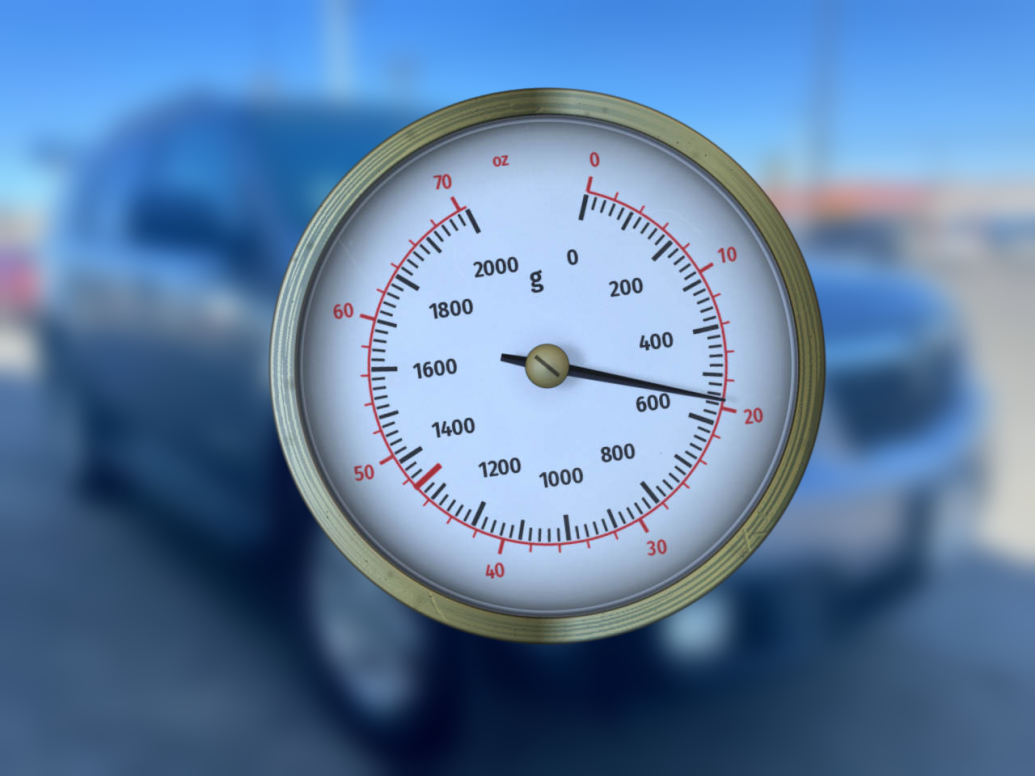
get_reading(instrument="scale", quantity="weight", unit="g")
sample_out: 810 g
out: 550 g
